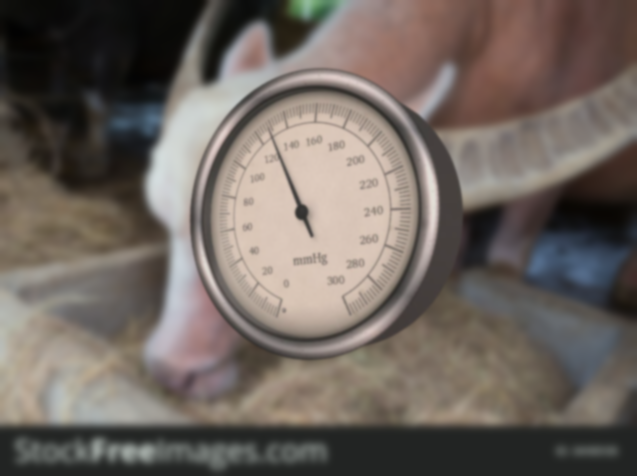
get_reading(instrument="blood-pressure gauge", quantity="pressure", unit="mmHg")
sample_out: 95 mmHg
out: 130 mmHg
